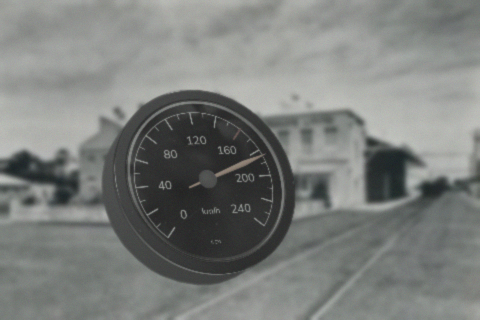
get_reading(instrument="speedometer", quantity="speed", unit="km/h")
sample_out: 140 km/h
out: 185 km/h
